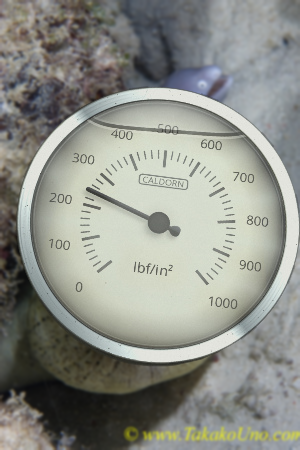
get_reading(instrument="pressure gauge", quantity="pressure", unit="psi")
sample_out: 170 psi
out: 240 psi
